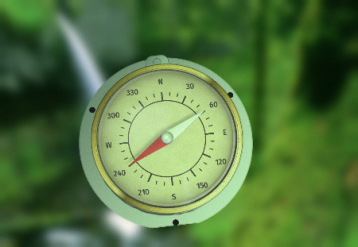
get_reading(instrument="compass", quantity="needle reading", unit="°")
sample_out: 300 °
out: 240 °
